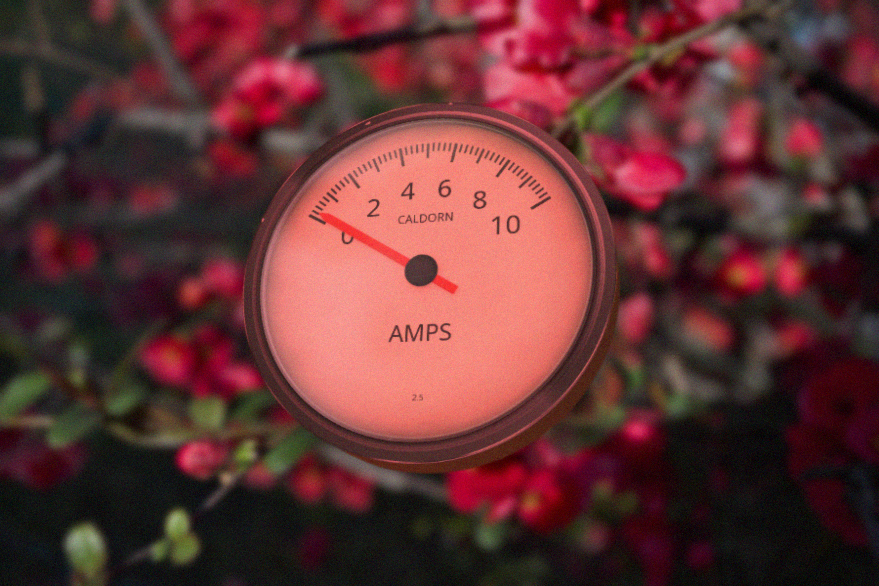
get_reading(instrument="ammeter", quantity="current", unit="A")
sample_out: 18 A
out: 0.2 A
